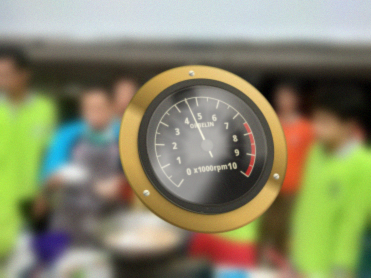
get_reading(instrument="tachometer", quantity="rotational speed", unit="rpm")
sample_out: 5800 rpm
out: 4500 rpm
